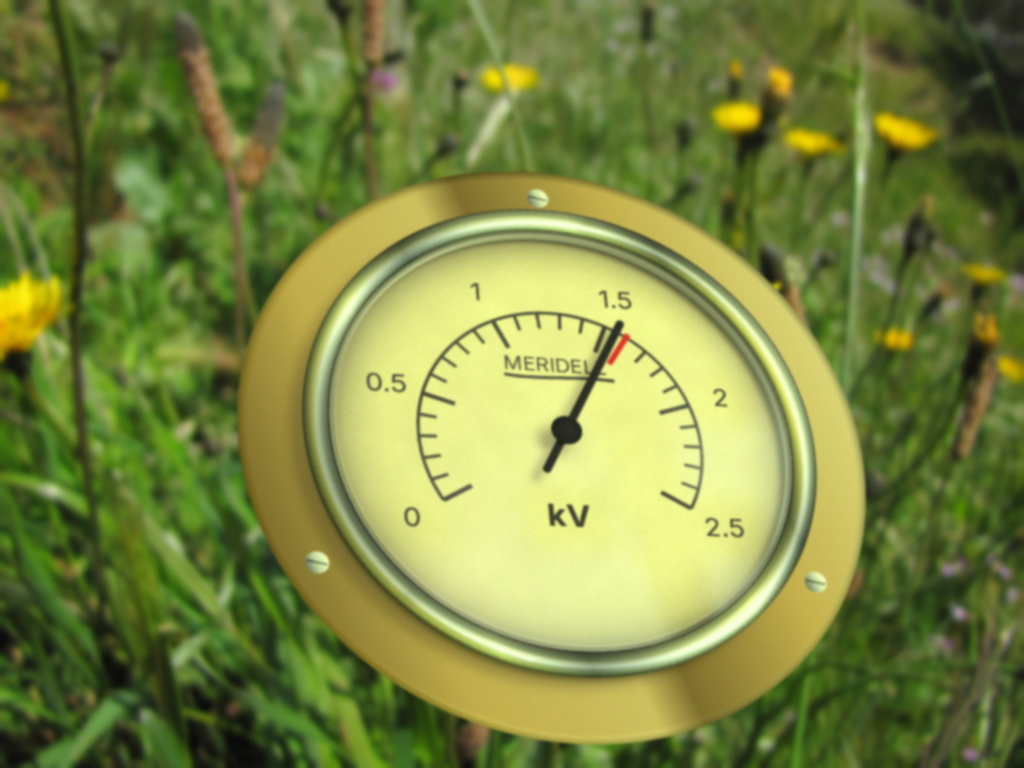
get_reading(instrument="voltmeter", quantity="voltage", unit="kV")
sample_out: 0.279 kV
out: 1.55 kV
